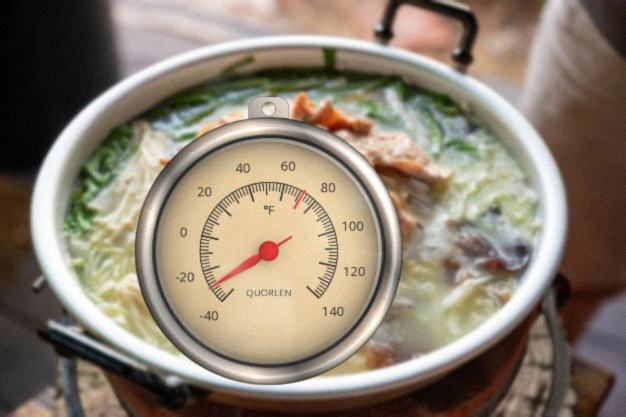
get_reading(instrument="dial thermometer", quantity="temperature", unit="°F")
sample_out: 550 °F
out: -30 °F
